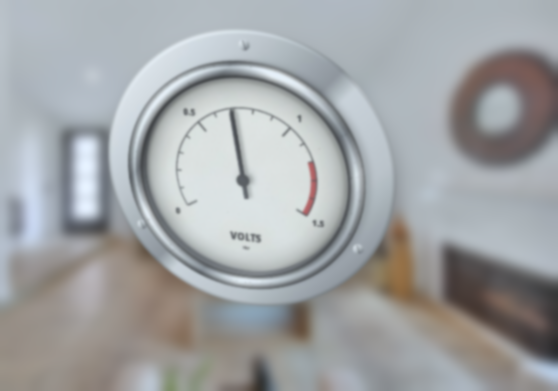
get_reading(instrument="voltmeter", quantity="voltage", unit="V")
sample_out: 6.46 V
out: 0.7 V
